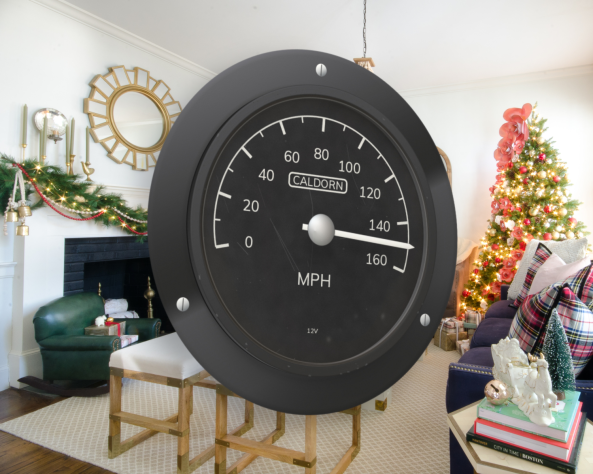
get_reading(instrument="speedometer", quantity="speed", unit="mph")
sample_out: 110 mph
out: 150 mph
